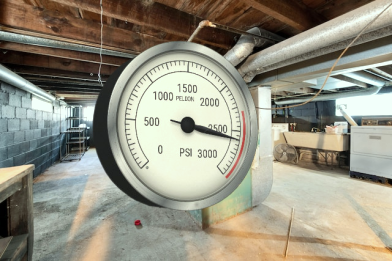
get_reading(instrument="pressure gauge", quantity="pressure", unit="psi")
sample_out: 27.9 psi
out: 2600 psi
